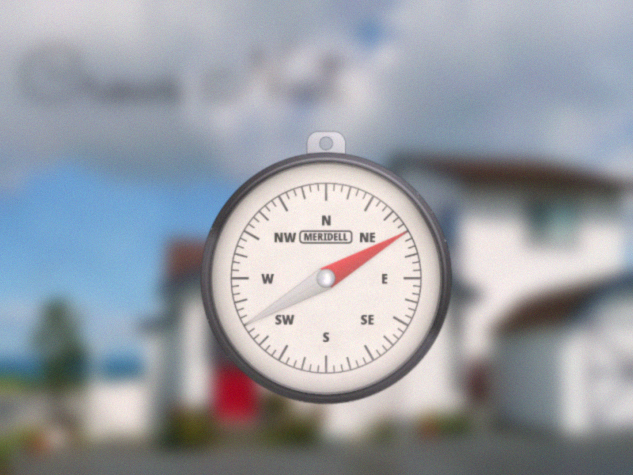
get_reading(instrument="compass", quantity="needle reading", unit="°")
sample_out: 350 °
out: 60 °
